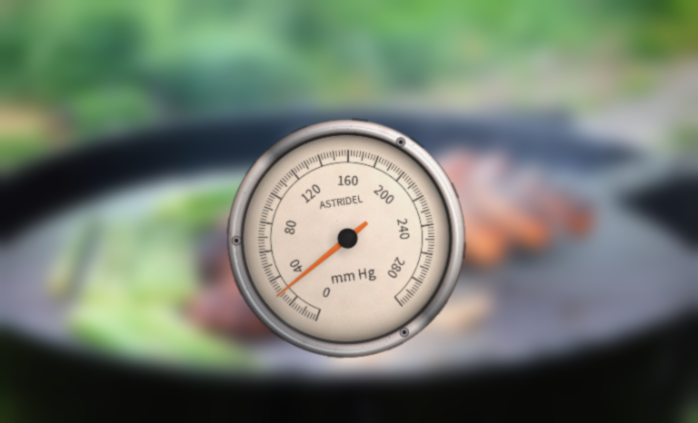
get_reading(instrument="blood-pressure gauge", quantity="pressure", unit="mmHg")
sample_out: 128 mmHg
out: 30 mmHg
